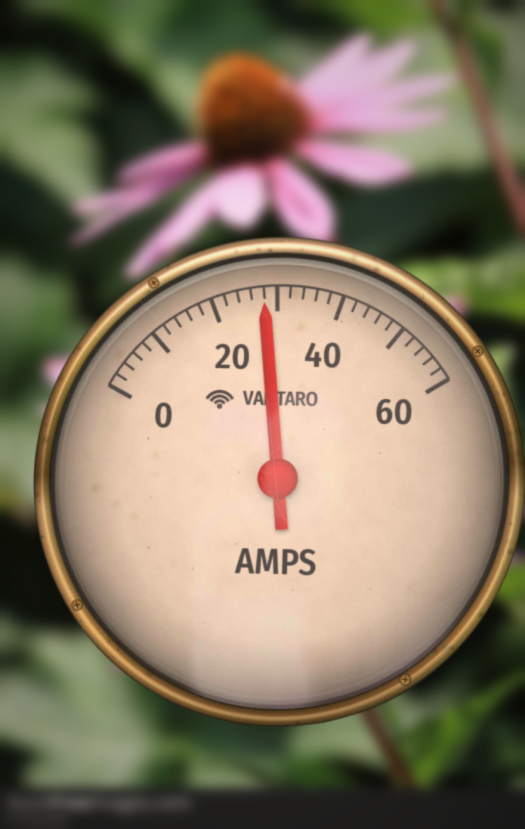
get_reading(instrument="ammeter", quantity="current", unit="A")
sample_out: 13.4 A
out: 28 A
